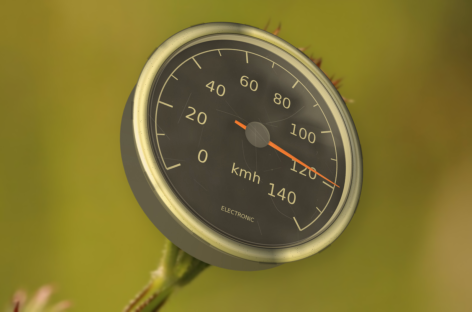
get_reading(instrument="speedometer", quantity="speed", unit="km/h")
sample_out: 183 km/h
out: 120 km/h
